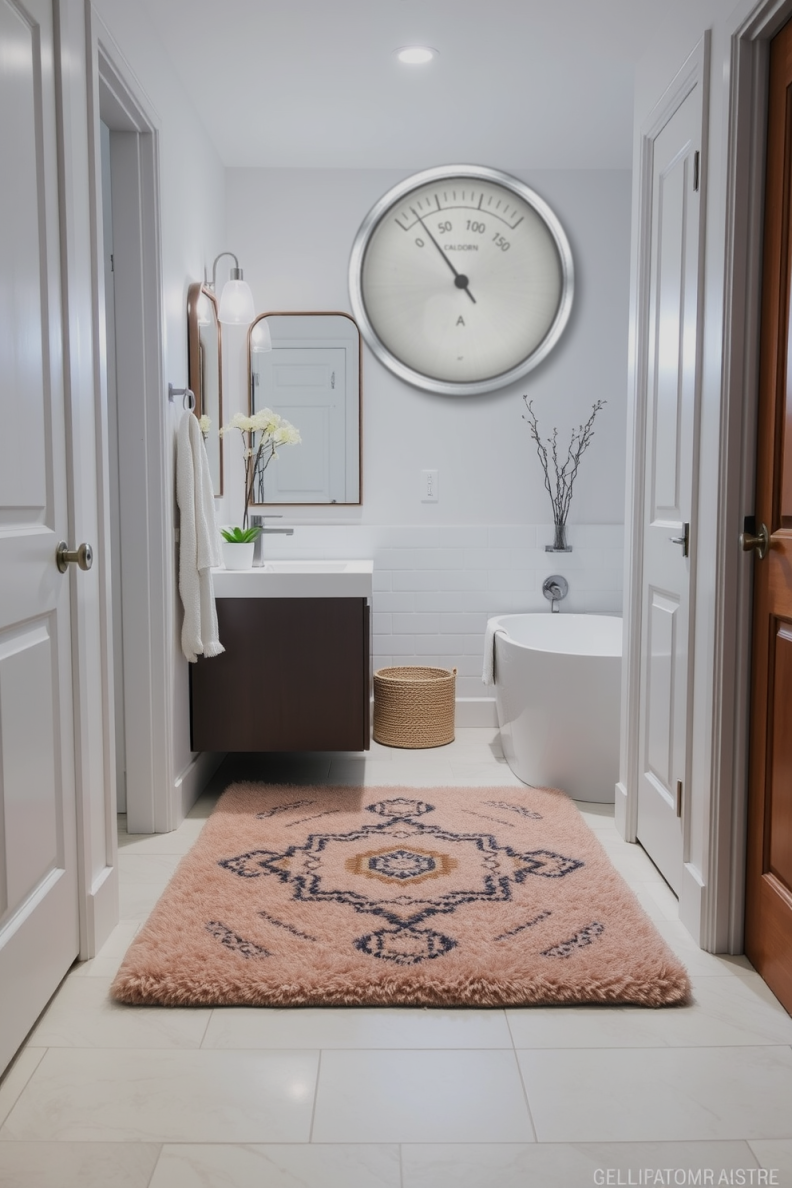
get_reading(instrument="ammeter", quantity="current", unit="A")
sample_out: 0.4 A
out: 20 A
